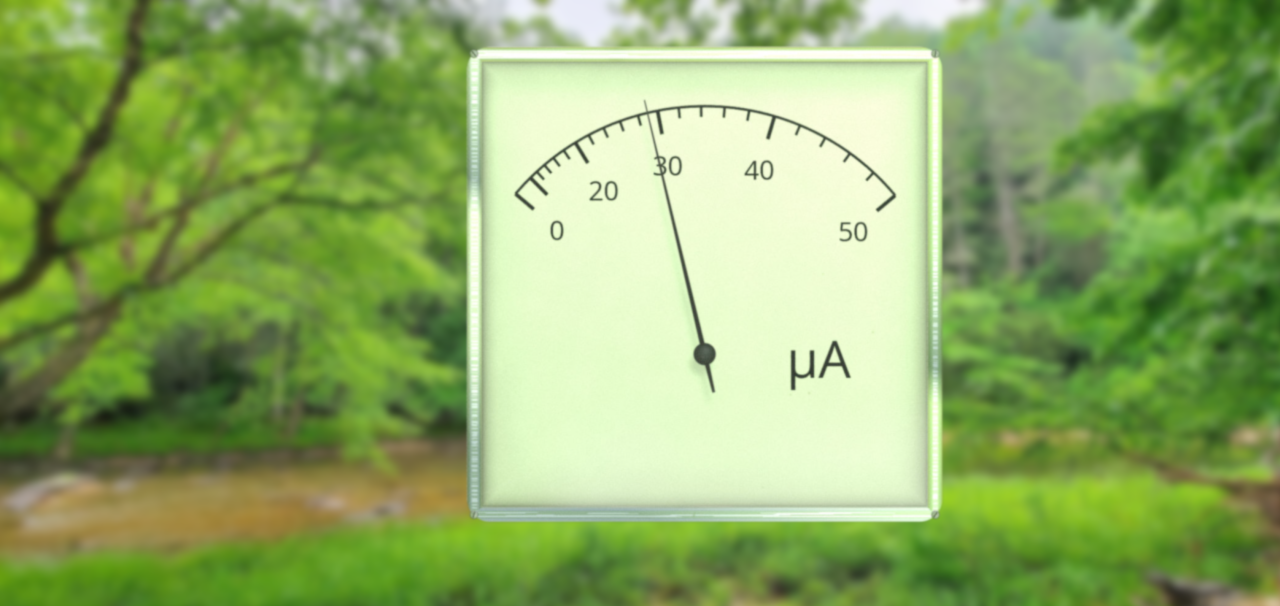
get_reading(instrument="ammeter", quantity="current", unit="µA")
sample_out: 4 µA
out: 29 µA
